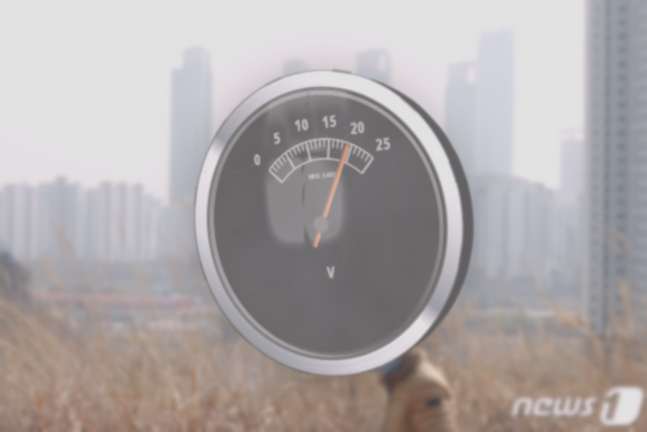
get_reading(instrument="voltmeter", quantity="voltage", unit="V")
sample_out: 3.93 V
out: 20 V
